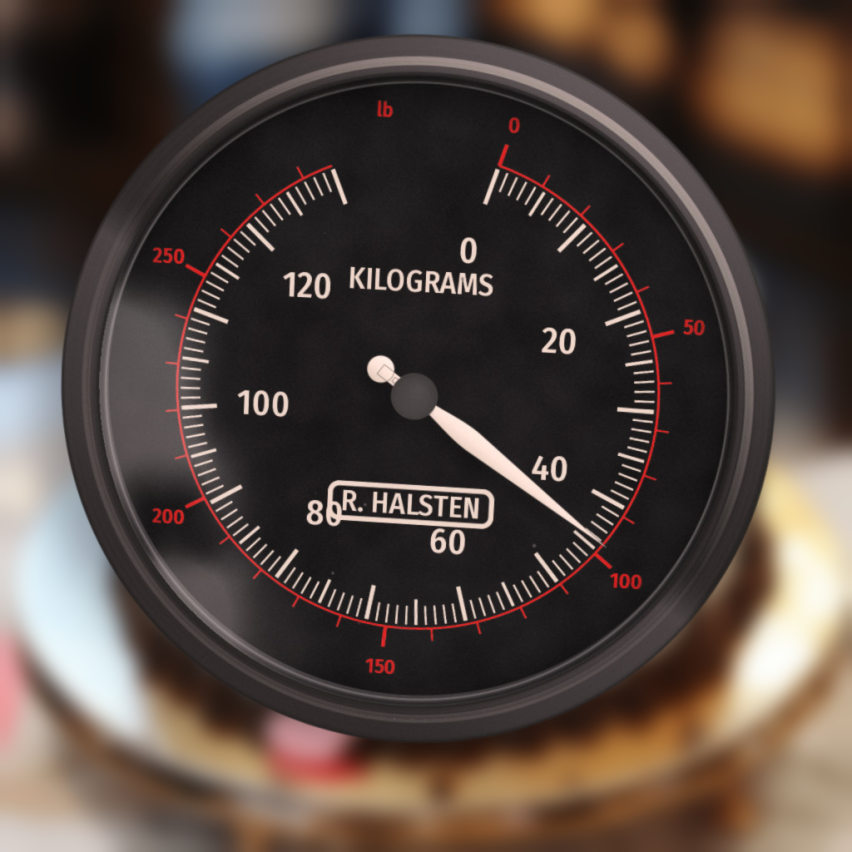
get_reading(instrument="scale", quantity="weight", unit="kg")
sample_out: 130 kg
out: 44 kg
